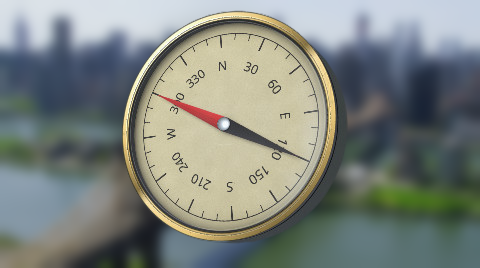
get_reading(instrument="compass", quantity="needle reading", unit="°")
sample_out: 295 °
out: 300 °
